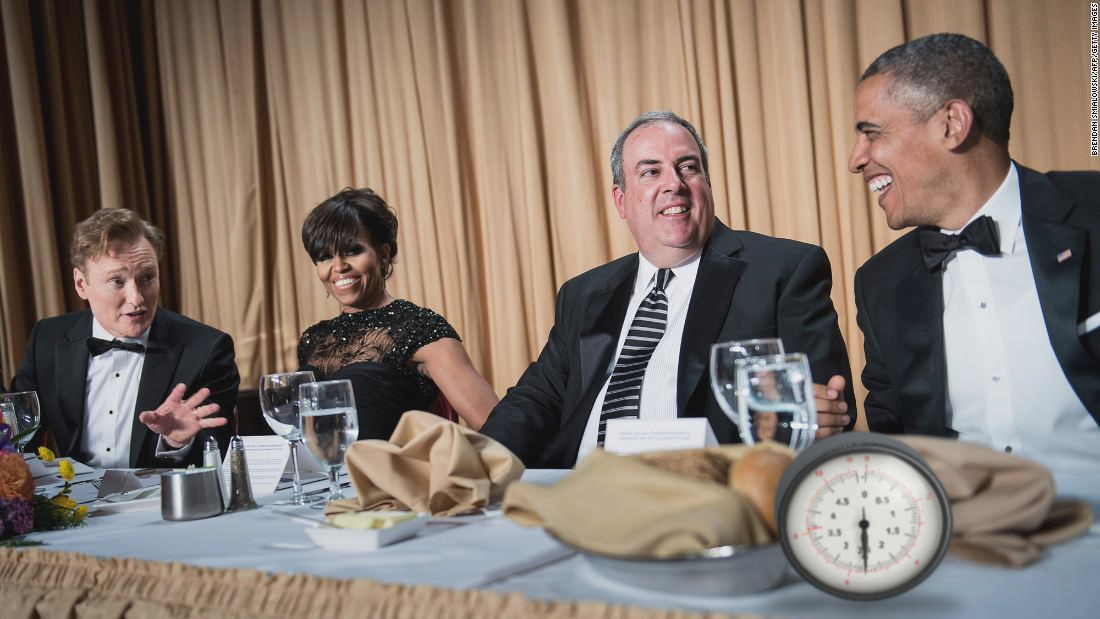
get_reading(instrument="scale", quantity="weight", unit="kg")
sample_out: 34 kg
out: 2.5 kg
